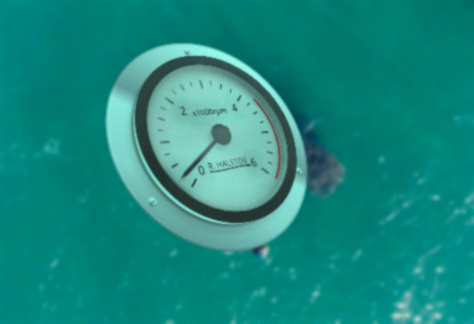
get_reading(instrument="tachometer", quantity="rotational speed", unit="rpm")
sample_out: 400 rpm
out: 250 rpm
